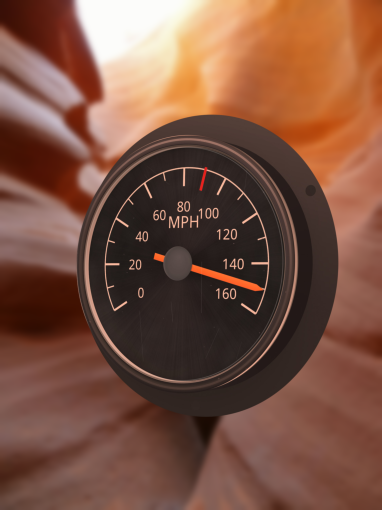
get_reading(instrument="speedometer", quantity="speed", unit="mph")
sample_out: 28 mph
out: 150 mph
